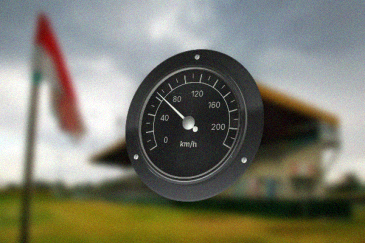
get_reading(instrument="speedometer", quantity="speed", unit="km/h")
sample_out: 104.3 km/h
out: 65 km/h
